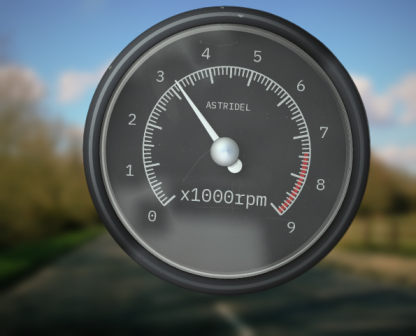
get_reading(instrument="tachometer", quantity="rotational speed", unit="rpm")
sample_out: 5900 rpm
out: 3200 rpm
